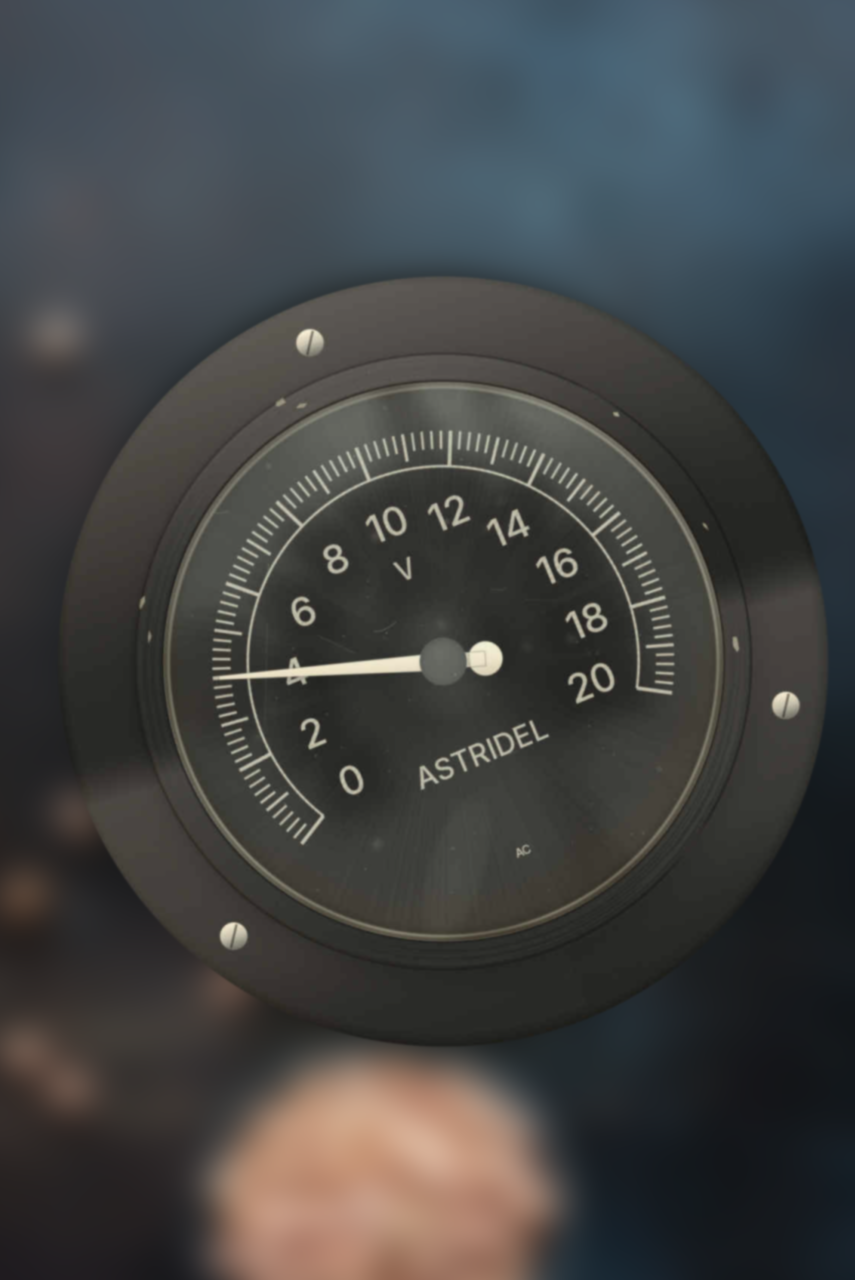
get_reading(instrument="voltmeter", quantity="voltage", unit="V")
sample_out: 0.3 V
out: 4 V
